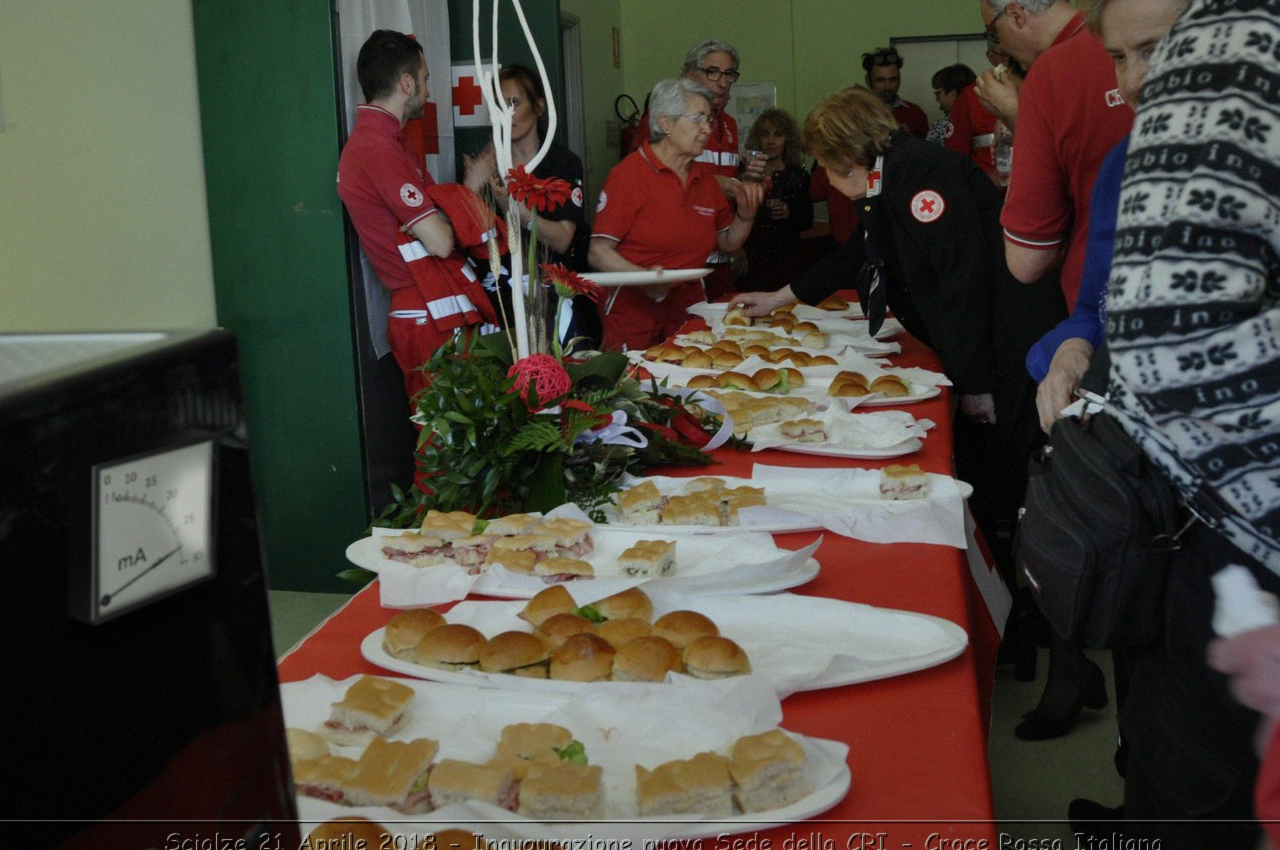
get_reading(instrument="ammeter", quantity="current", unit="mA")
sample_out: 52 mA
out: 27.5 mA
